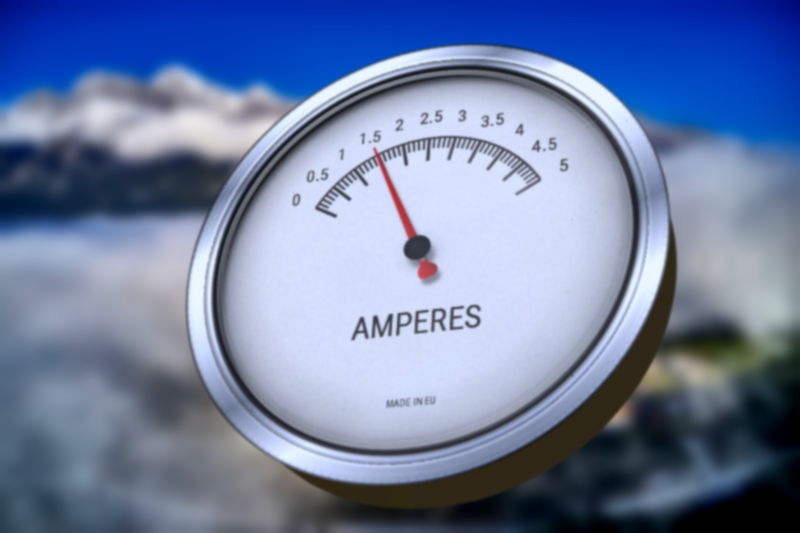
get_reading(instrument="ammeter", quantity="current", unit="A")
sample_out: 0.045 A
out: 1.5 A
